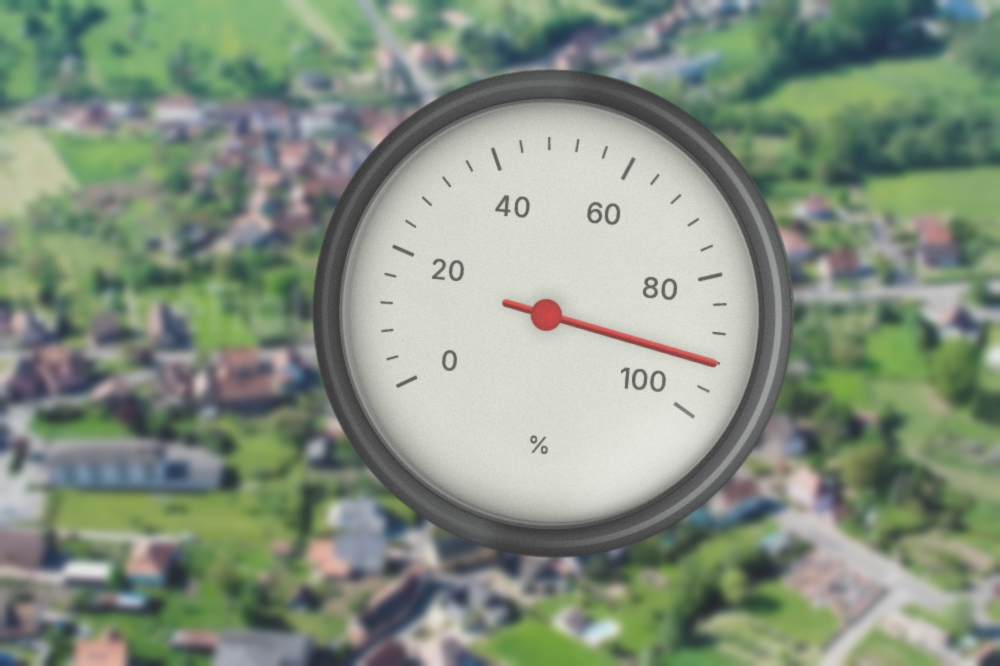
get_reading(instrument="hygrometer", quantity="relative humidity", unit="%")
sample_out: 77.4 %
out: 92 %
